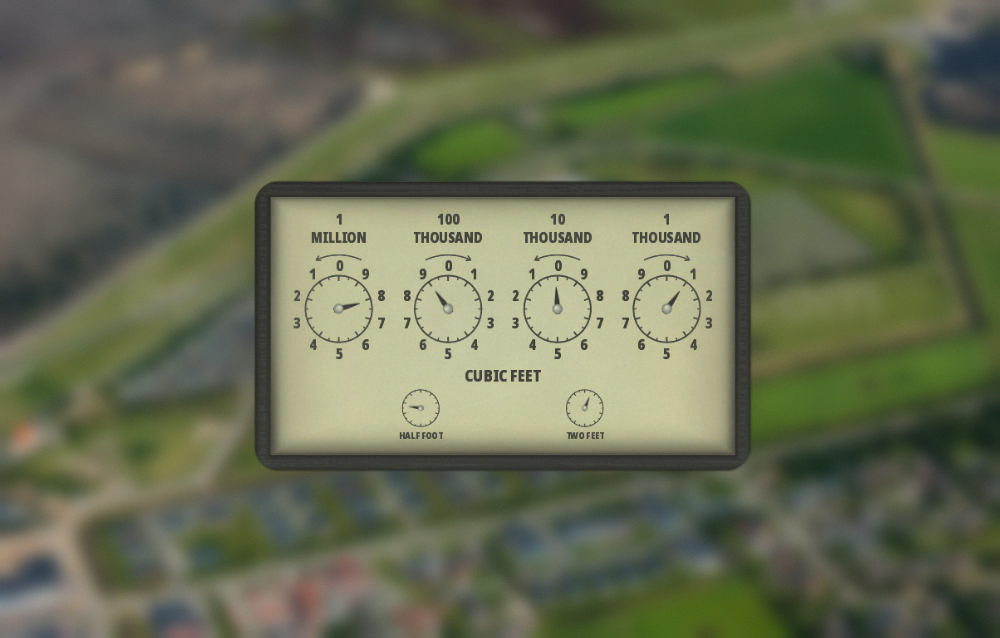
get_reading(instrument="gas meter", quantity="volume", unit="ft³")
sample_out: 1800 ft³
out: 790100 ft³
